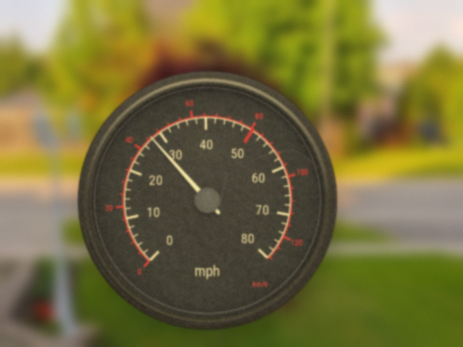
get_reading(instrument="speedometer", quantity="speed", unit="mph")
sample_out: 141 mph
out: 28 mph
